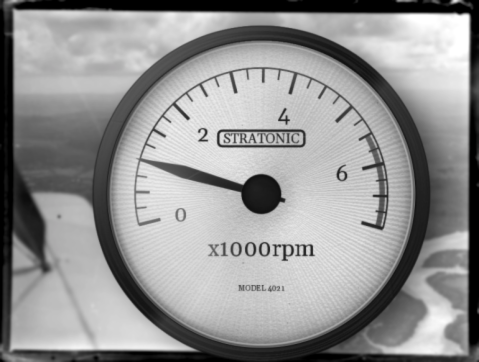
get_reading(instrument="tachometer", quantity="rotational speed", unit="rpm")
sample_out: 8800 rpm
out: 1000 rpm
